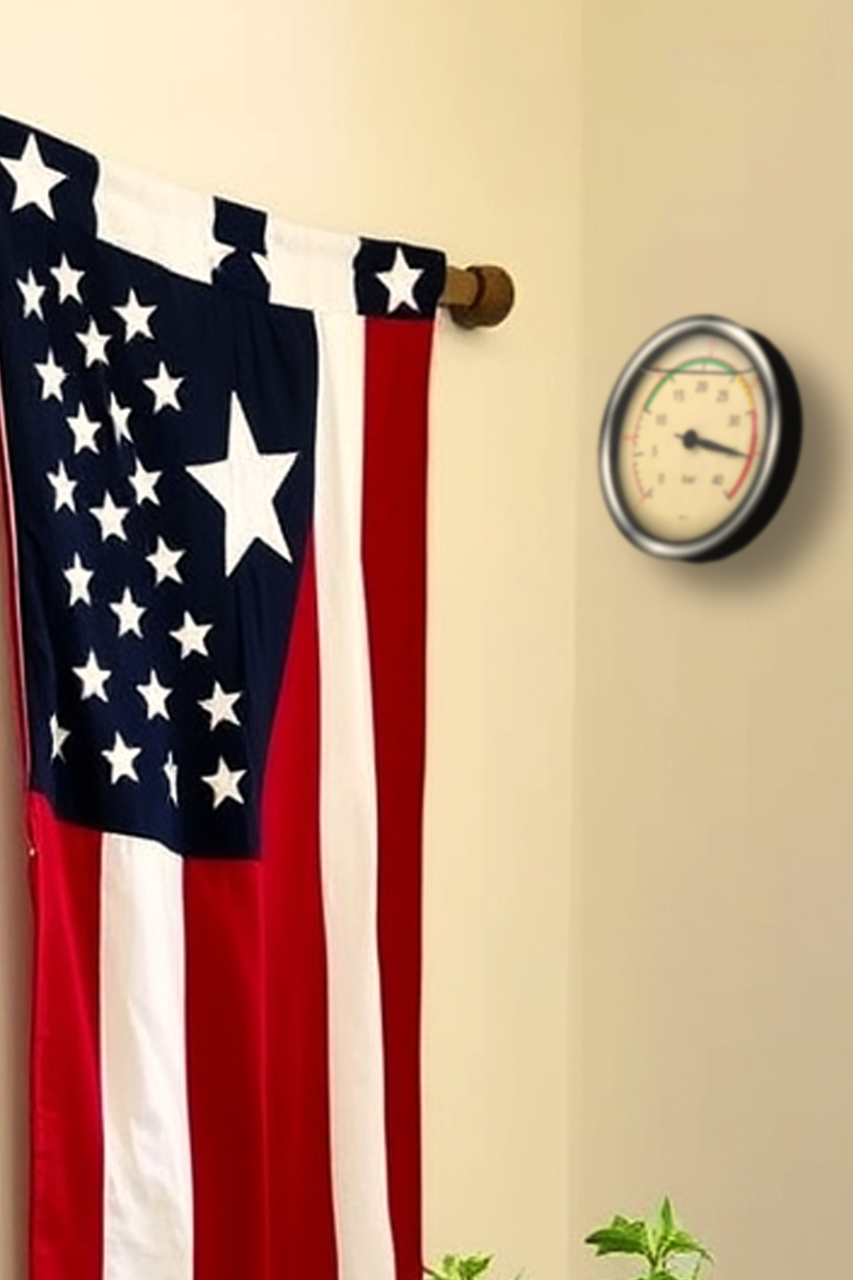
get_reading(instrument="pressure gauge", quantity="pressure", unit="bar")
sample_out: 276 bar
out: 35 bar
